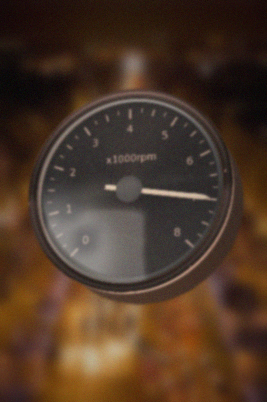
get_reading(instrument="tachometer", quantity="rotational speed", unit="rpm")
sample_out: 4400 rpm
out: 7000 rpm
